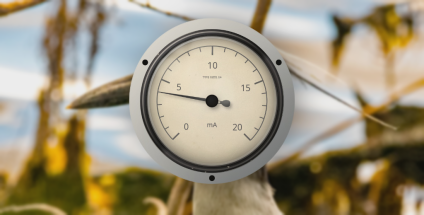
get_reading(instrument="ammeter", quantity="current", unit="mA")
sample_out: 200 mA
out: 4 mA
